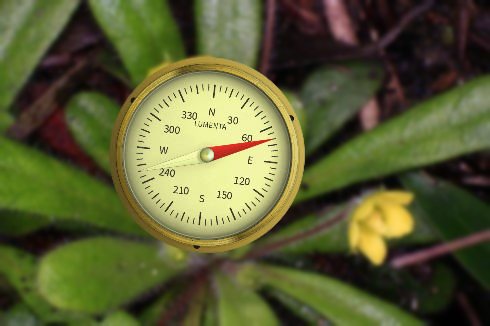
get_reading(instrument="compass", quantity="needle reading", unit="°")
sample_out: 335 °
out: 70 °
